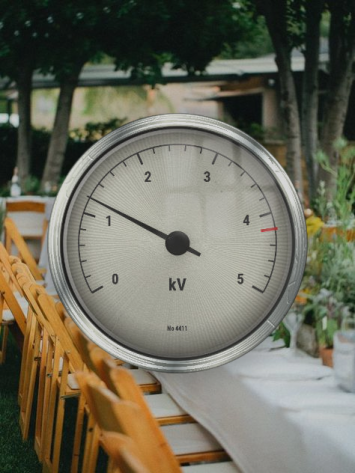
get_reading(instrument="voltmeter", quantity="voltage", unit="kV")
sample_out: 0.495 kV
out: 1.2 kV
